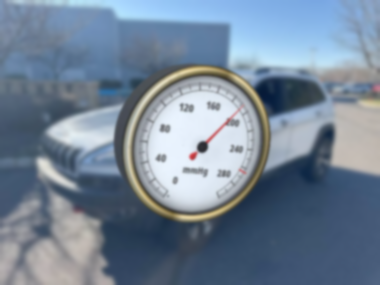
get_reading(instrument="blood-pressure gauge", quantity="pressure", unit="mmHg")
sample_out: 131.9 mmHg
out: 190 mmHg
